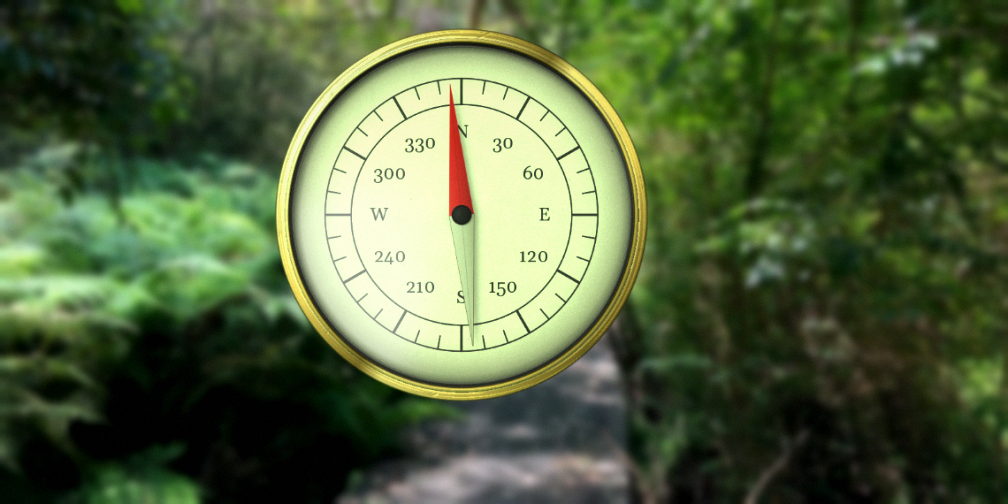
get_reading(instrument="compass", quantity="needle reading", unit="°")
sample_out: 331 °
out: 355 °
